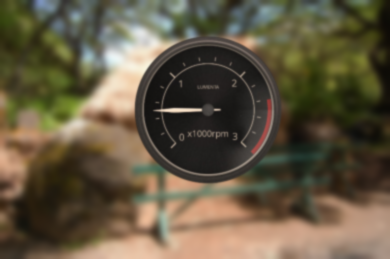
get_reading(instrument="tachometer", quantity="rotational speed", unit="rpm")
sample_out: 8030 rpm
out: 500 rpm
